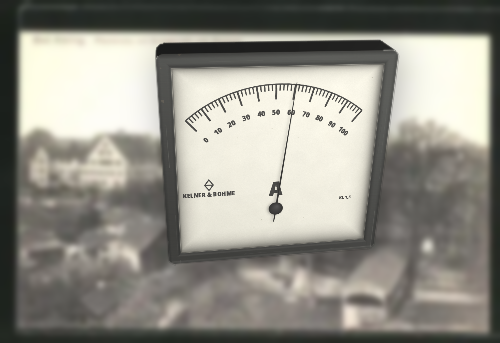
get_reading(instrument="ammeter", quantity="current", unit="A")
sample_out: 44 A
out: 60 A
